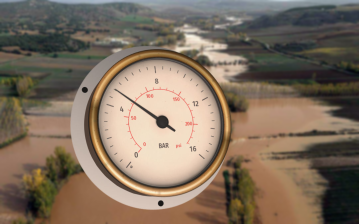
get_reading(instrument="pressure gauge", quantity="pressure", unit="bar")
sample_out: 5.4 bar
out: 5 bar
